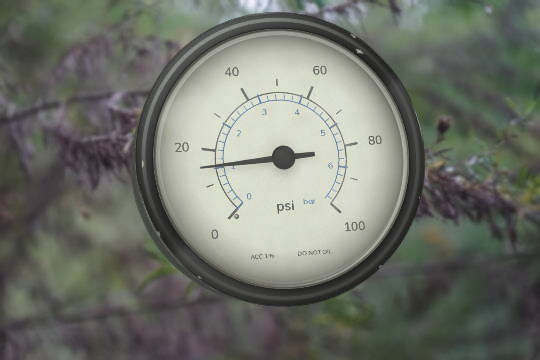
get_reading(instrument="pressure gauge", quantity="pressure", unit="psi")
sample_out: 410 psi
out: 15 psi
